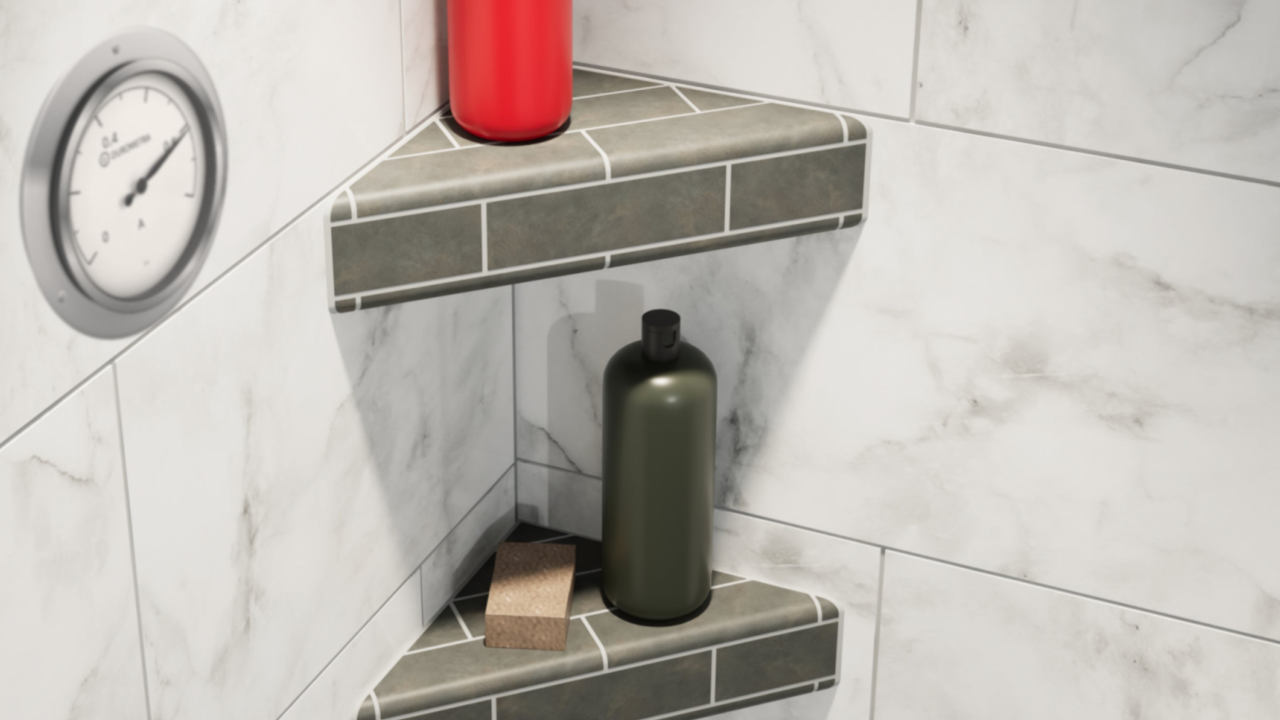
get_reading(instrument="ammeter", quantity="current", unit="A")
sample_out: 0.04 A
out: 0.8 A
